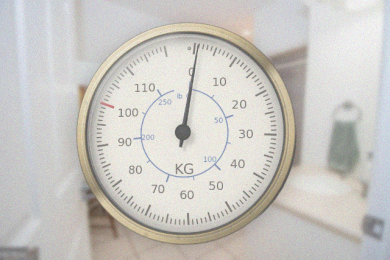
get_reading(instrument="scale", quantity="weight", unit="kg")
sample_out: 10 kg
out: 1 kg
